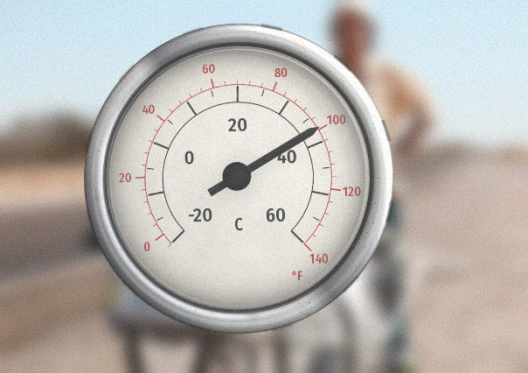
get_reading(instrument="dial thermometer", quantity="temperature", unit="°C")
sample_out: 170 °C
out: 37.5 °C
